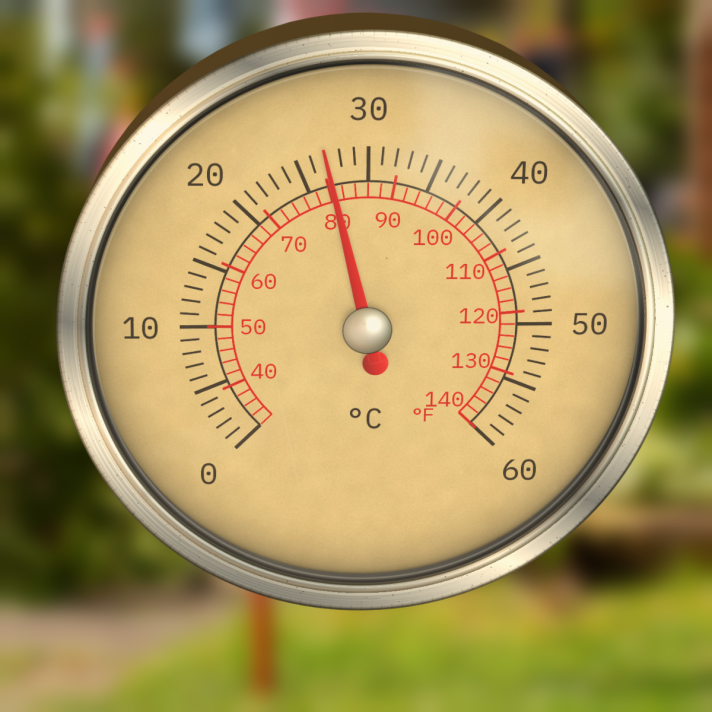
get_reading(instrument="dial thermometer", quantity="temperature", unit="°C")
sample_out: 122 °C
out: 27 °C
